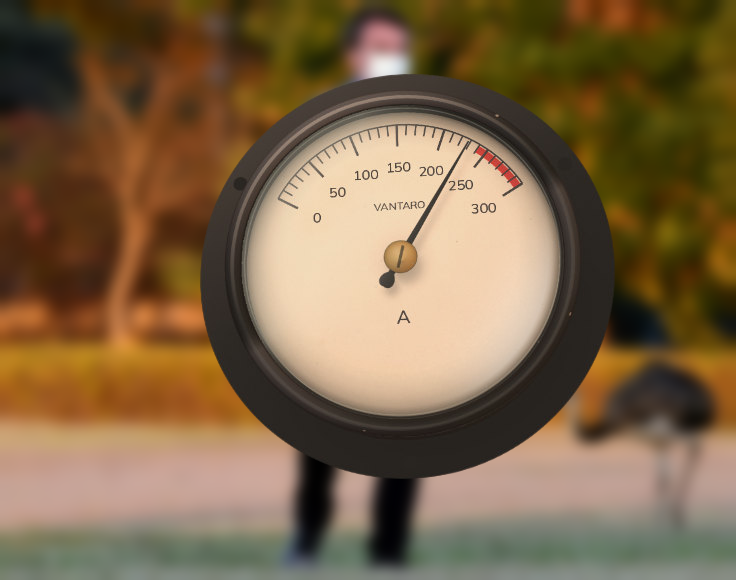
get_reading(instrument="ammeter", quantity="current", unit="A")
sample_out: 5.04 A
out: 230 A
